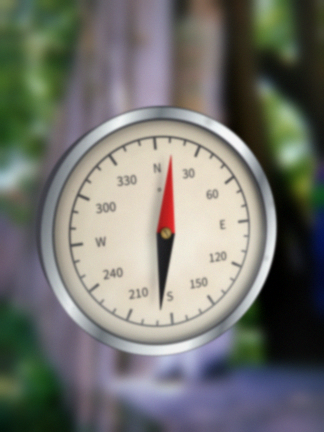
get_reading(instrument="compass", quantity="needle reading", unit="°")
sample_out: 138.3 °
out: 10 °
